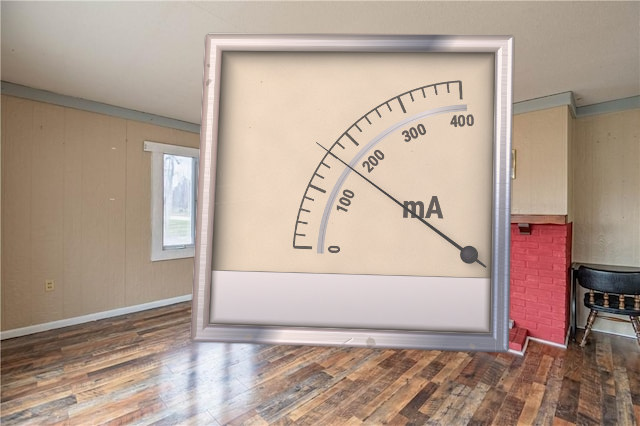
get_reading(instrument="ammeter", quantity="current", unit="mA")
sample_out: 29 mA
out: 160 mA
